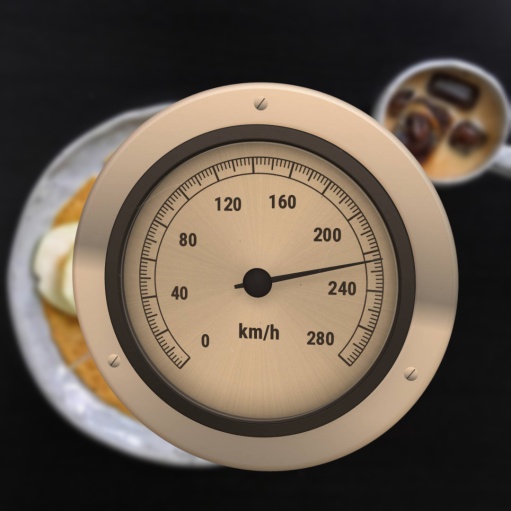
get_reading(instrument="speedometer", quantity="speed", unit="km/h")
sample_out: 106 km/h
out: 224 km/h
